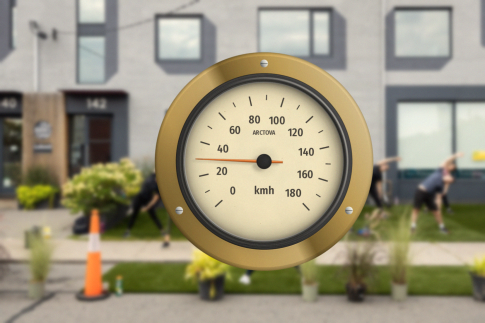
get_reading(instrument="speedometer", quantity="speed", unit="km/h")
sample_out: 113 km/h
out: 30 km/h
